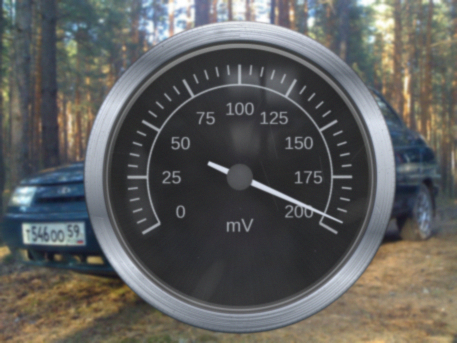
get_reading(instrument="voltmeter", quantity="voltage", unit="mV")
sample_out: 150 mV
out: 195 mV
